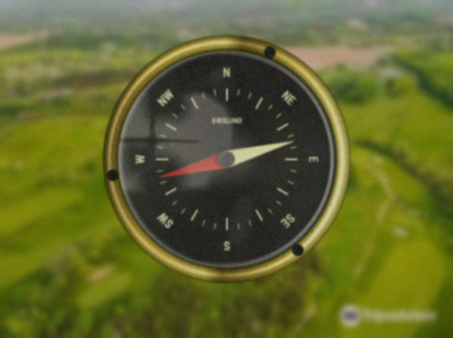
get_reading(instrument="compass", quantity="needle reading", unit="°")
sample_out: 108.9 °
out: 255 °
